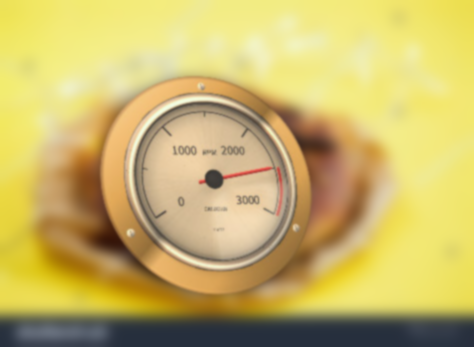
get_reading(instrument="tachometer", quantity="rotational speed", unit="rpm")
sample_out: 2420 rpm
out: 2500 rpm
